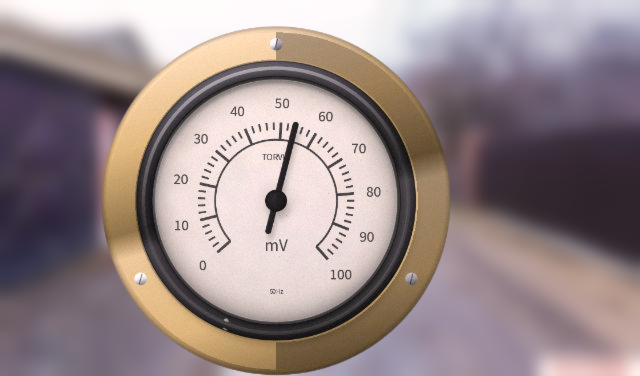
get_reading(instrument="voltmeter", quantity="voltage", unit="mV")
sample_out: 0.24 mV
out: 54 mV
